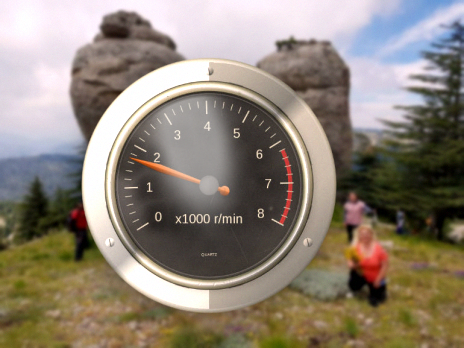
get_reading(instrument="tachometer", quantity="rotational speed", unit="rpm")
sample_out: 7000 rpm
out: 1700 rpm
